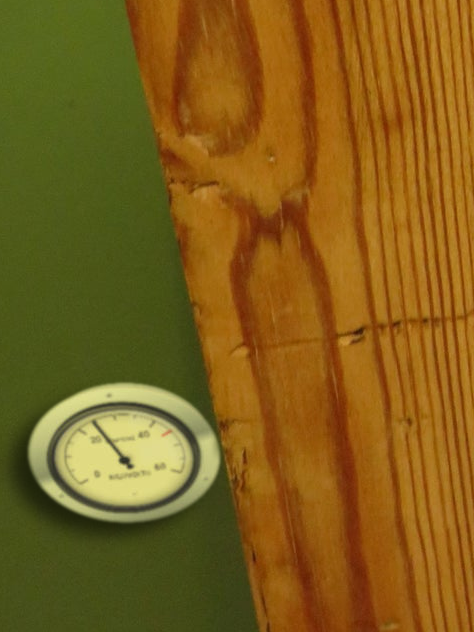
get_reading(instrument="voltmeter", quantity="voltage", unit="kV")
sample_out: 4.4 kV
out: 25 kV
